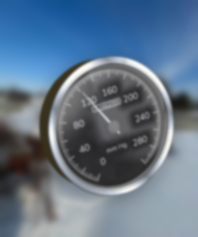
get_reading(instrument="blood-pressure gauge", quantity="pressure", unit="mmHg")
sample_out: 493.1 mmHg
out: 120 mmHg
